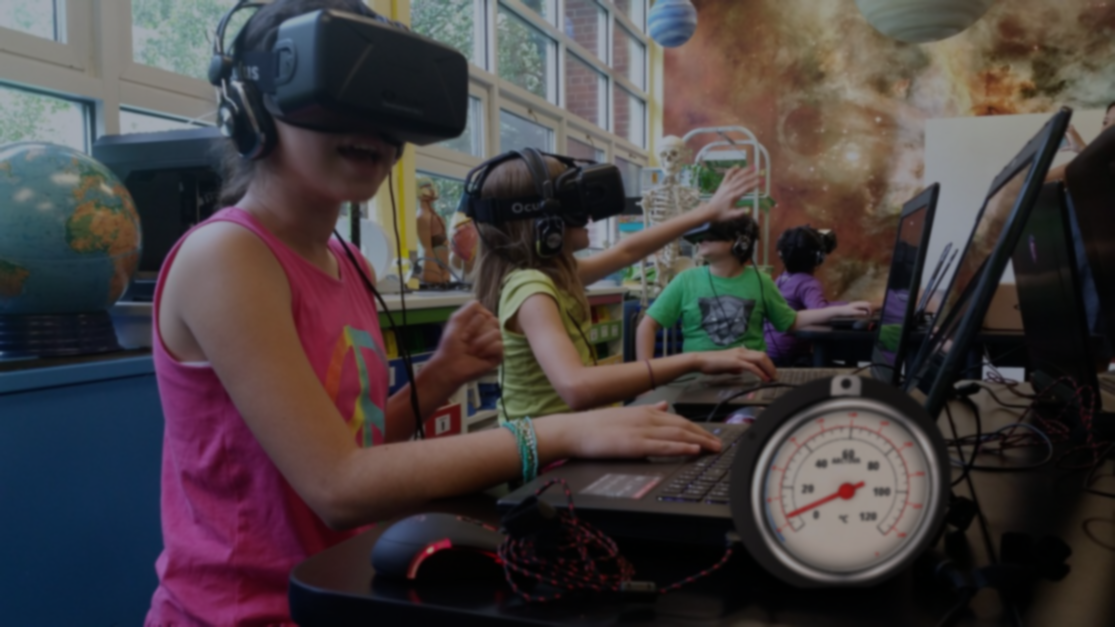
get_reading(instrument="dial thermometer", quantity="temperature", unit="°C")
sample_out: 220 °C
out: 8 °C
